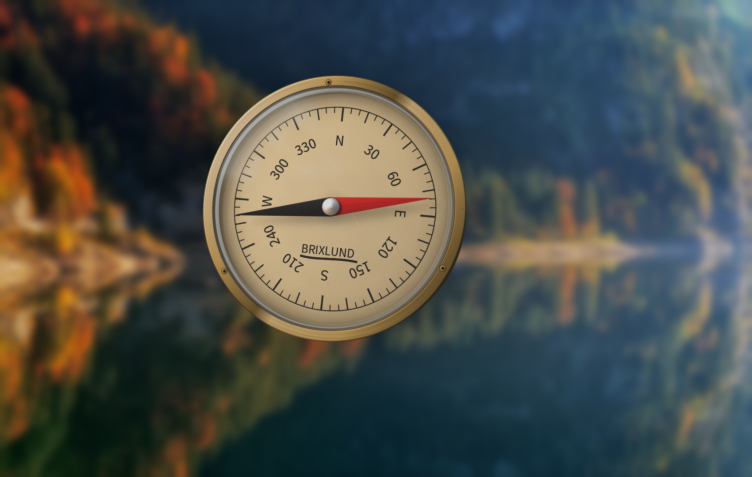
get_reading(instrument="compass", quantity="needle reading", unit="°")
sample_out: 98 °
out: 80 °
